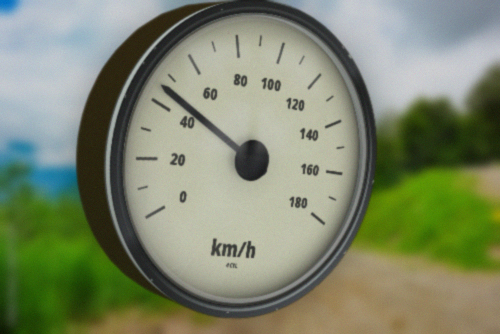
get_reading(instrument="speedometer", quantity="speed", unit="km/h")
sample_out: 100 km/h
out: 45 km/h
